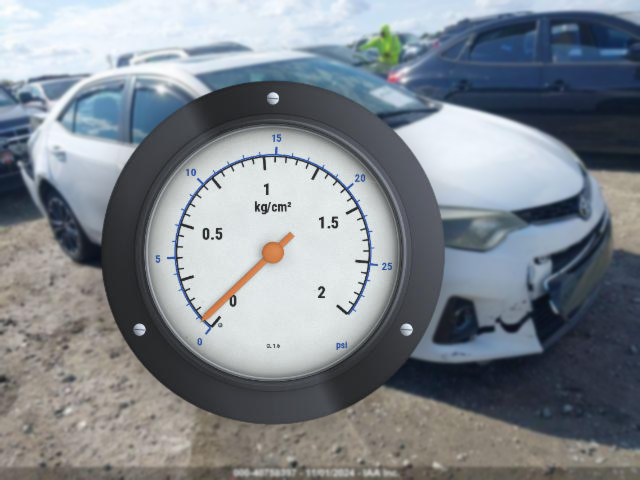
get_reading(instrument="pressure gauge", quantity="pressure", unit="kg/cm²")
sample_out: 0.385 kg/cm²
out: 0.05 kg/cm²
